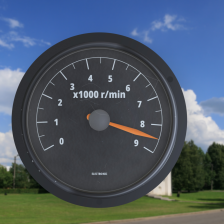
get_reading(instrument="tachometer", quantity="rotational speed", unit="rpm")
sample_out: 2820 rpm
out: 8500 rpm
